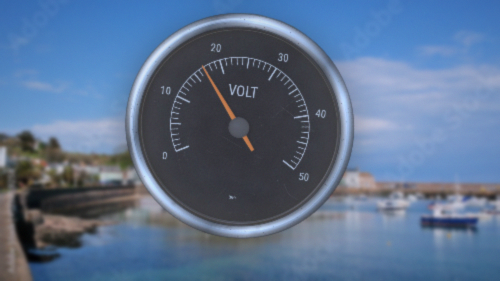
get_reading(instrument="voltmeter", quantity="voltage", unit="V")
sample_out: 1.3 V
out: 17 V
